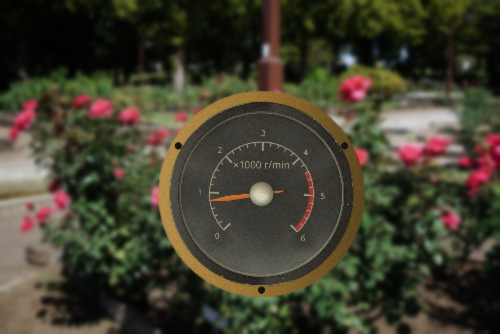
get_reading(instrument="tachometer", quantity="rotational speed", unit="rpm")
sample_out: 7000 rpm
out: 800 rpm
